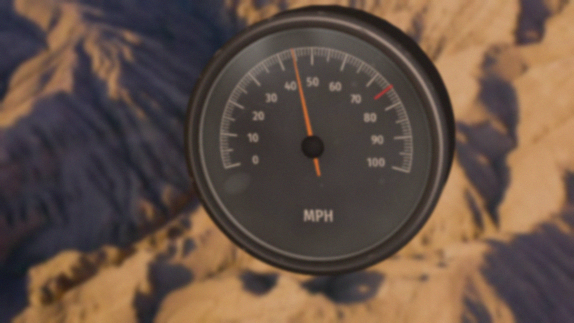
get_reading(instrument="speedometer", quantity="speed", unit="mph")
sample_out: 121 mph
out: 45 mph
